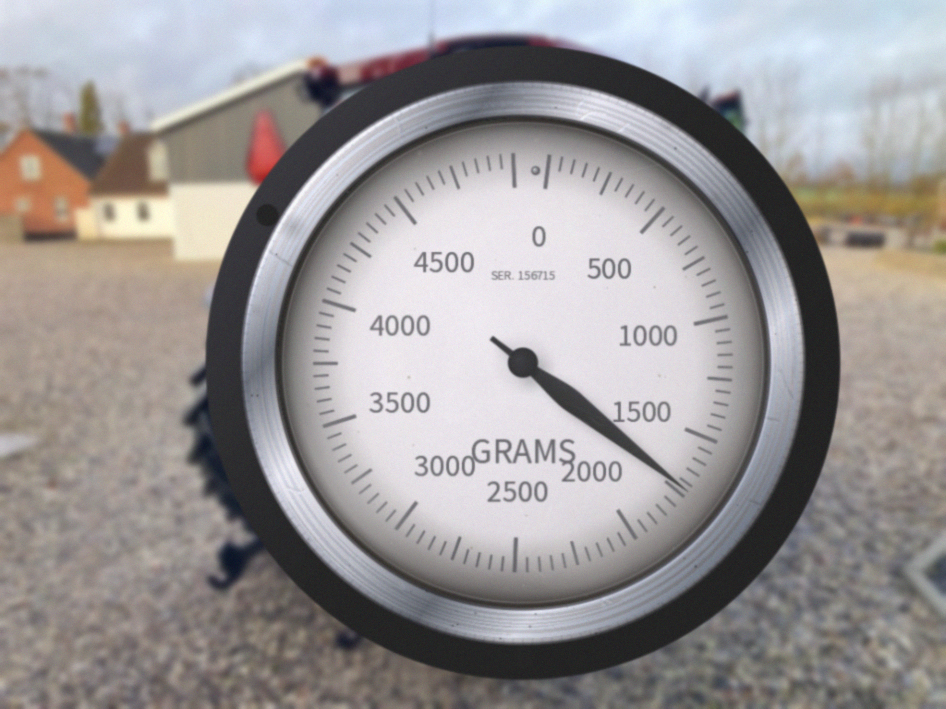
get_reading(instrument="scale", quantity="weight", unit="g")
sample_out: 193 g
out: 1725 g
